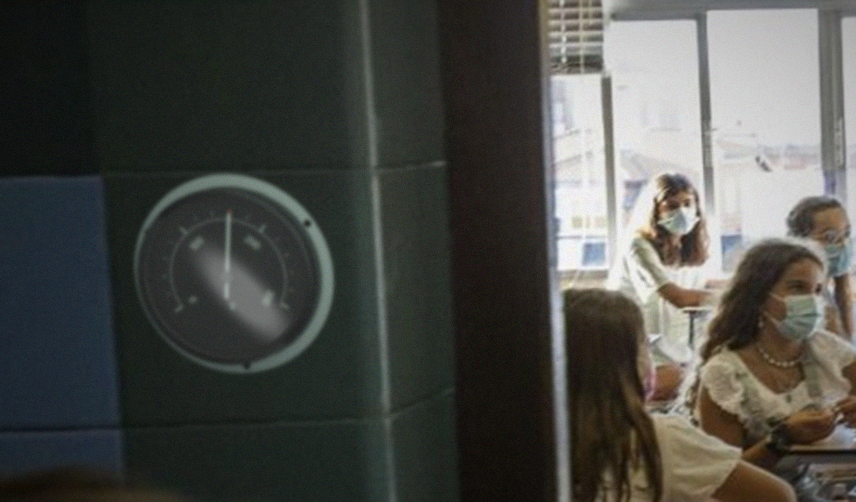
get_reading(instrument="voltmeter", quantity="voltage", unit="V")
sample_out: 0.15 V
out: 160 V
